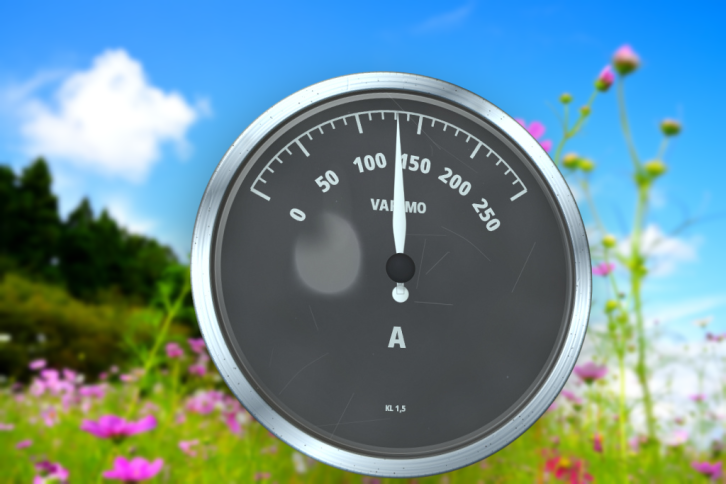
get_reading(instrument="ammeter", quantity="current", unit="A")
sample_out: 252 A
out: 130 A
